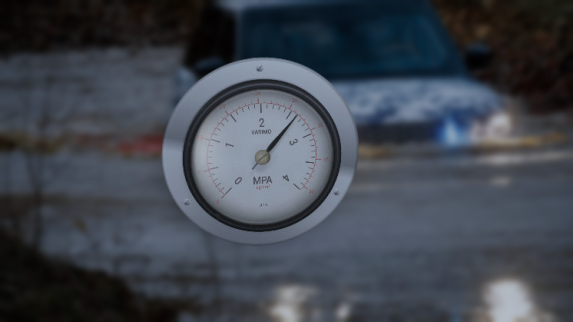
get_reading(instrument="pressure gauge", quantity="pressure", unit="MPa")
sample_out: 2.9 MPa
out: 2.6 MPa
